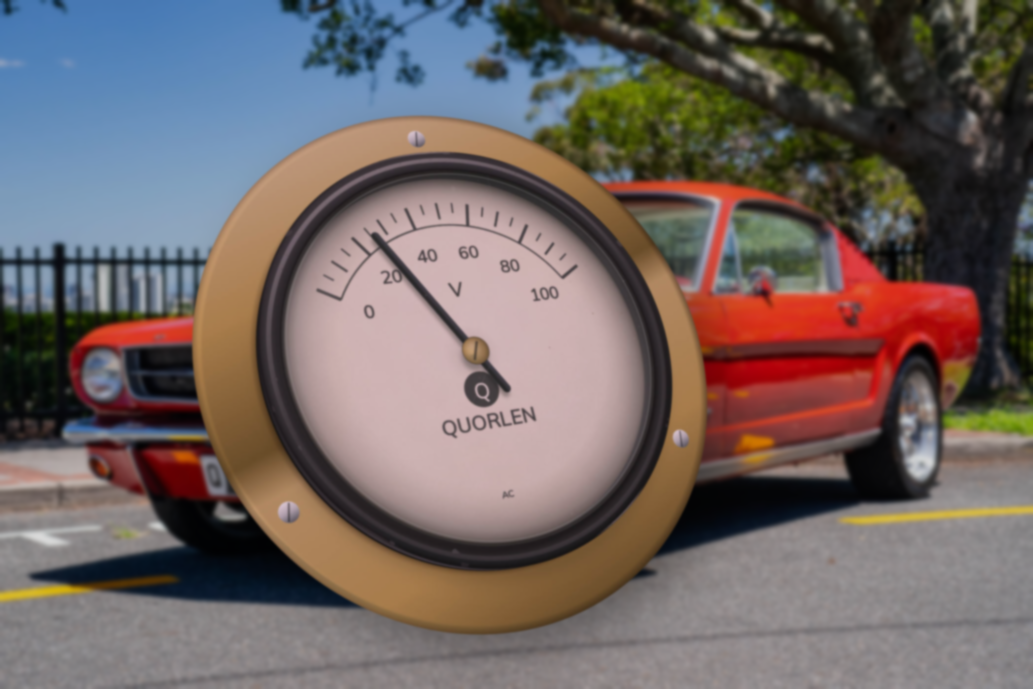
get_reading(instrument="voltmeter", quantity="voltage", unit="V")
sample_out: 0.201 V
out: 25 V
